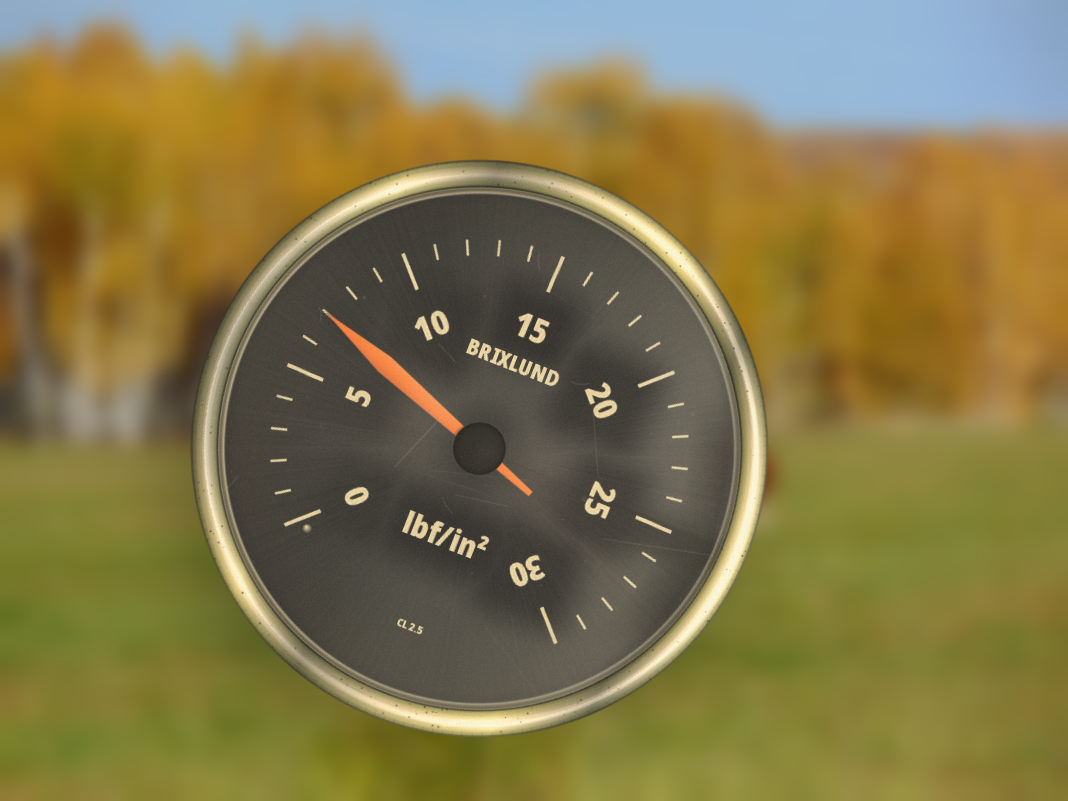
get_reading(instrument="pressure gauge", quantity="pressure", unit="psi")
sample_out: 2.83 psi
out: 7 psi
